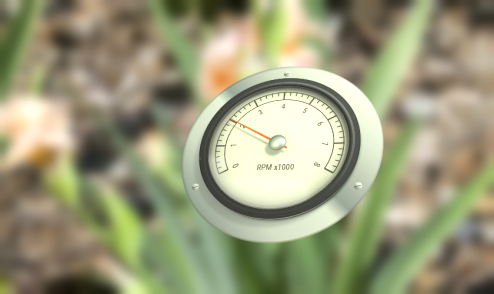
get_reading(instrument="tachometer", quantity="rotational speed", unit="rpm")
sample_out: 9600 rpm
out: 2000 rpm
